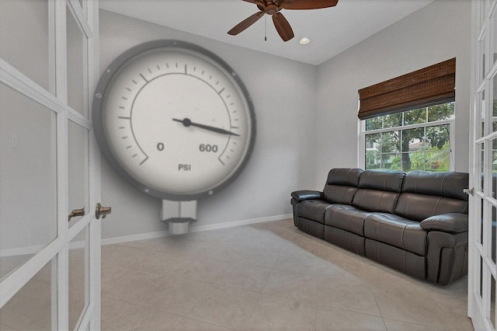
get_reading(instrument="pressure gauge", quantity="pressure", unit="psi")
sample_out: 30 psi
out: 520 psi
